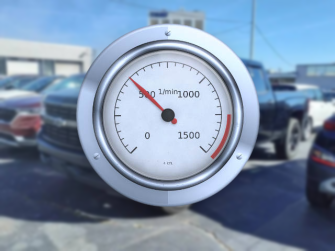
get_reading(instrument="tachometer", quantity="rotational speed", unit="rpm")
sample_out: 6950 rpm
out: 500 rpm
